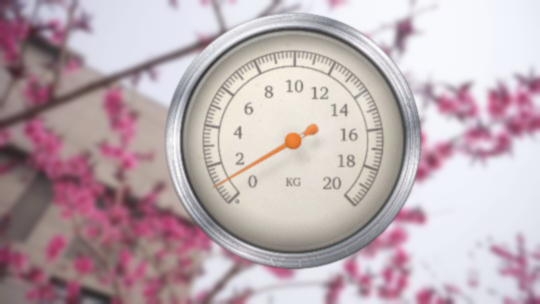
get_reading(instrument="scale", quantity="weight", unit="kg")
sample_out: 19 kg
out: 1 kg
